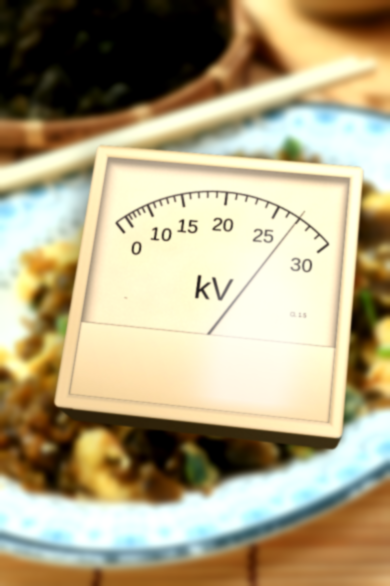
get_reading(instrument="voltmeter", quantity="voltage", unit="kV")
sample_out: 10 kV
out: 27 kV
